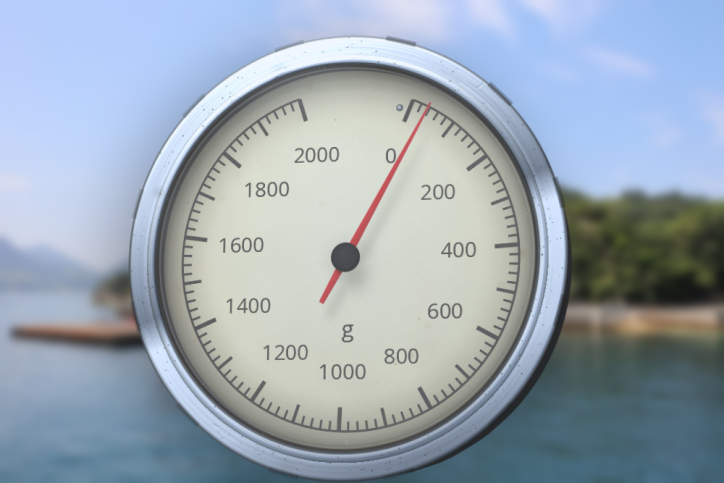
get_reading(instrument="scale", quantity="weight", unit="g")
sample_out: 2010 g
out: 40 g
